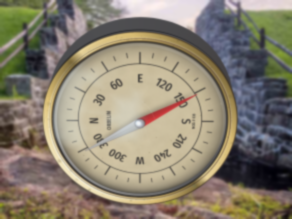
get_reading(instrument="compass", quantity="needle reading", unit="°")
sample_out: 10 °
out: 150 °
